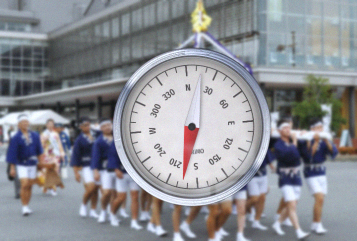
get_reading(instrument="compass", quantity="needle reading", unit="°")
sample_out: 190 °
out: 195 °
